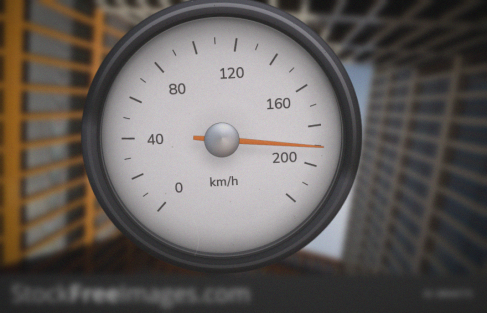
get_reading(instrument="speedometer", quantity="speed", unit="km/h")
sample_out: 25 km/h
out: 190 km/h
